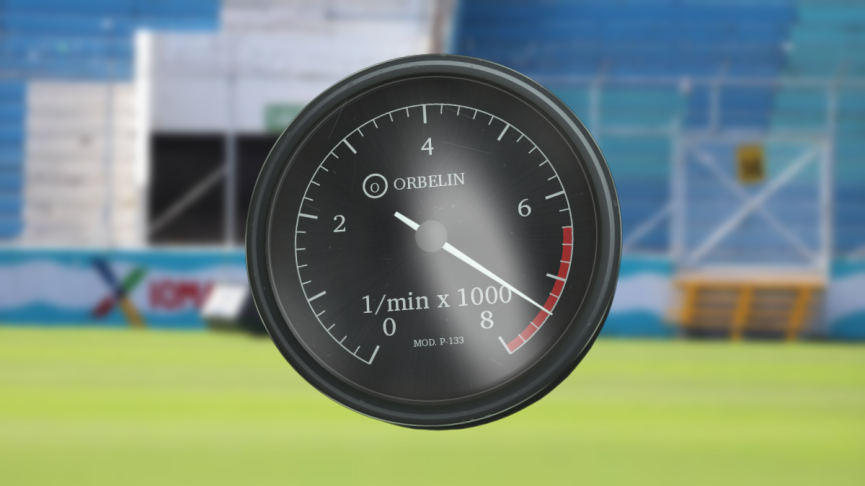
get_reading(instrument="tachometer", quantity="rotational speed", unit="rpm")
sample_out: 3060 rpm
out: 7400 rpm
